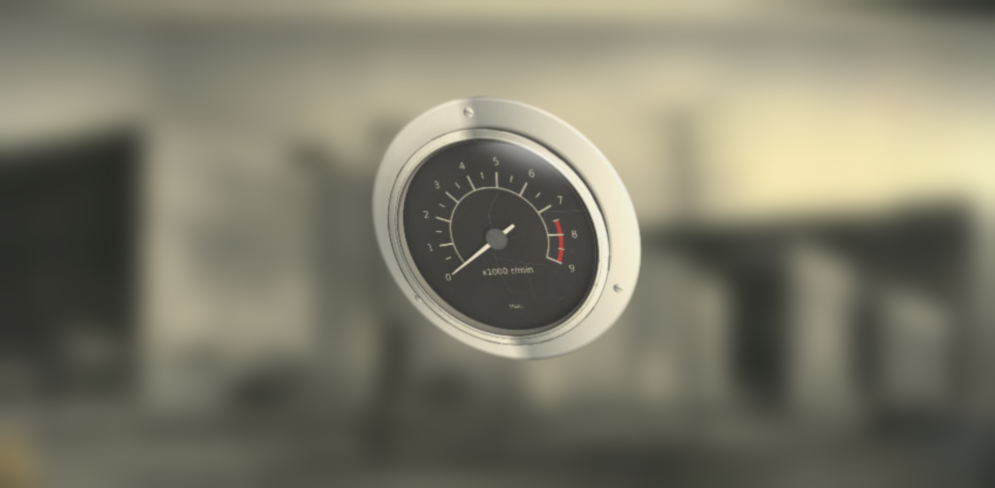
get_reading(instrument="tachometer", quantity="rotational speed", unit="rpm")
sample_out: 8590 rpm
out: 0 rpm
